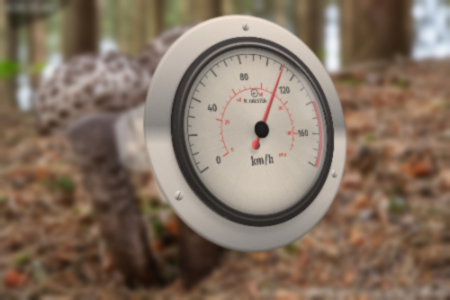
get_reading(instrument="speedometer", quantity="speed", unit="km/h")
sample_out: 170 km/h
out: 110 km/h
